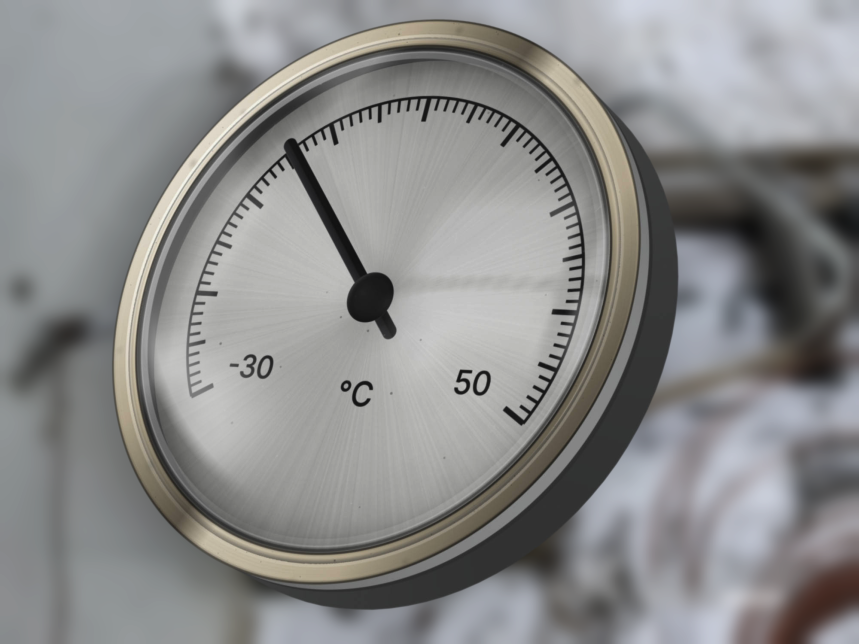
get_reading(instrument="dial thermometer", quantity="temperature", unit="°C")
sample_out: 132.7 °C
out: -4 °C
